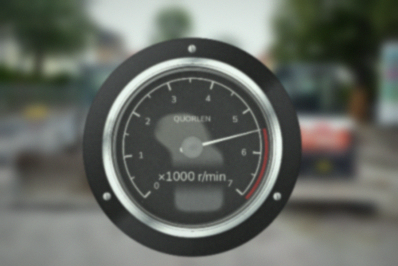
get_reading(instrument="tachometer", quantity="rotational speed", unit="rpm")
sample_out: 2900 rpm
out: 5500 rpm
